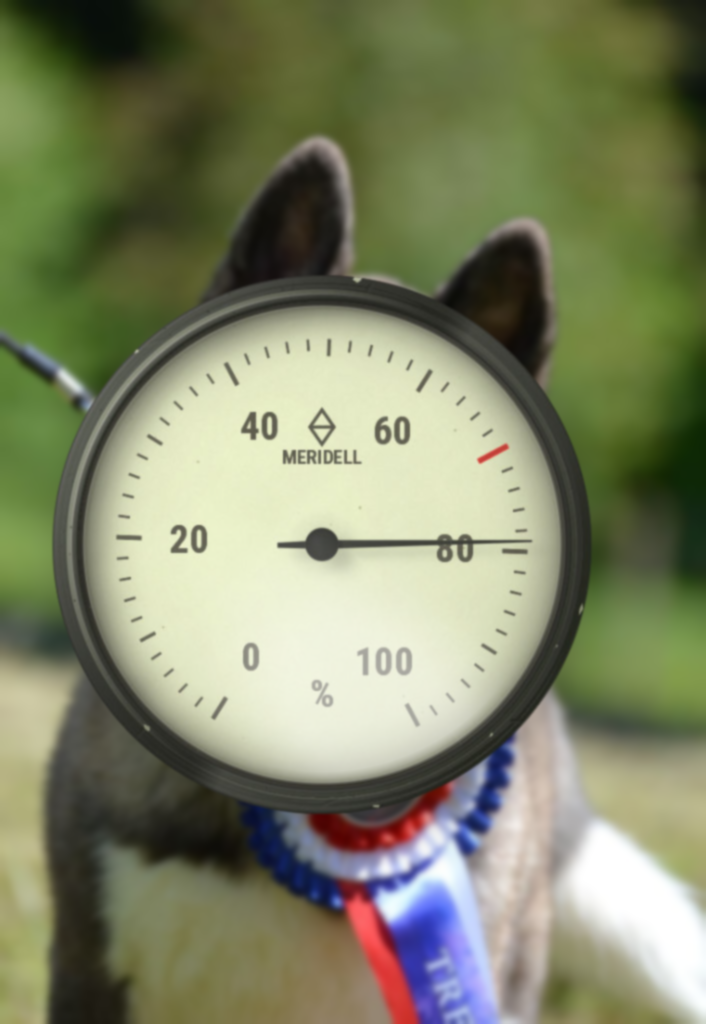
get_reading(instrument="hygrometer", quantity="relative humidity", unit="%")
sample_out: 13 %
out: 79 %
